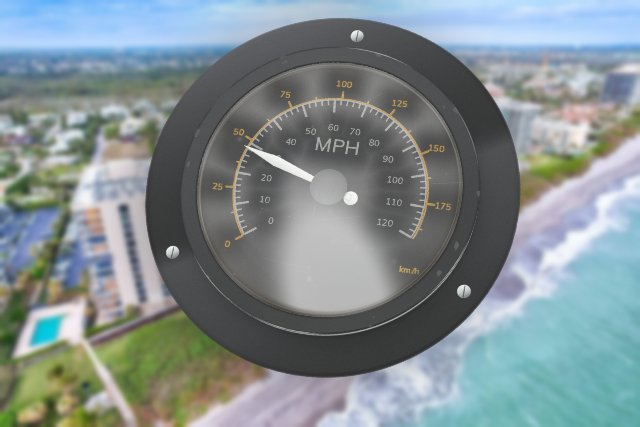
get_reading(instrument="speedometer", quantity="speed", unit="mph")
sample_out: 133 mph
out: 28 mph
